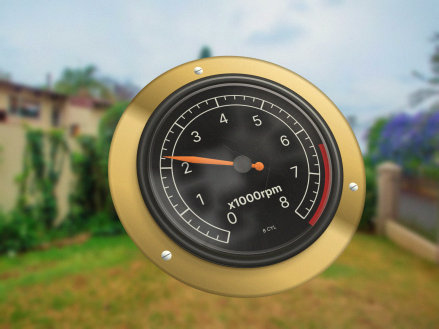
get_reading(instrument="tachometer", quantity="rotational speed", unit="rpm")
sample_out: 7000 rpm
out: 2200 rpm
